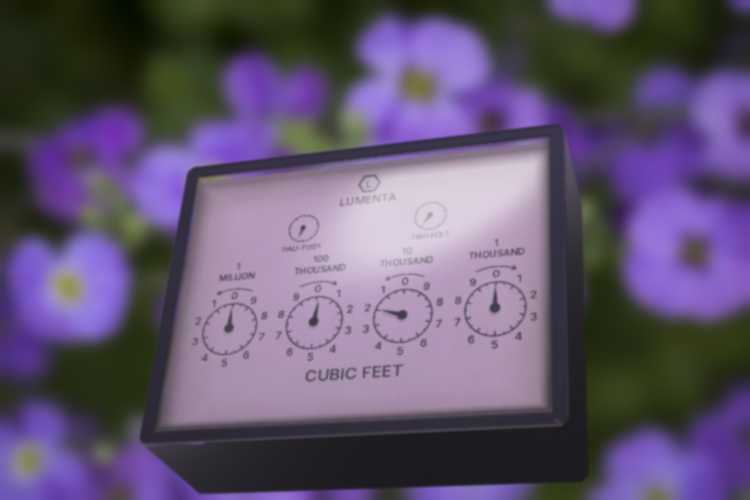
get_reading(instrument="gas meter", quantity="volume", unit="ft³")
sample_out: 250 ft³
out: 2000 ft³
